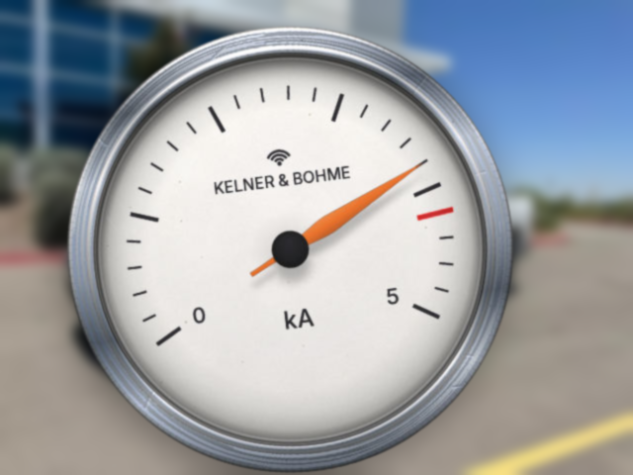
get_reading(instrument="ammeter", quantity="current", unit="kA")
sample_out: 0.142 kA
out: 3.8 kA
